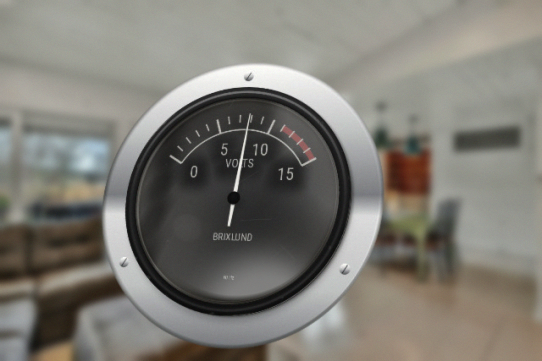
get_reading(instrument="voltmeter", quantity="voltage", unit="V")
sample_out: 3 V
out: 8 V
